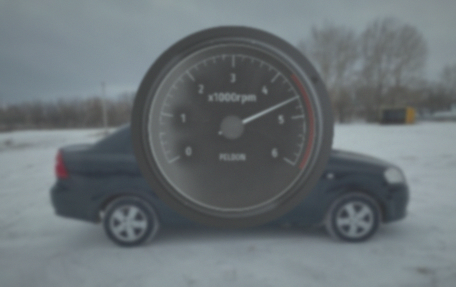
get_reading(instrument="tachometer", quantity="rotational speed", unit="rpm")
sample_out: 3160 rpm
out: 4600 rpm
